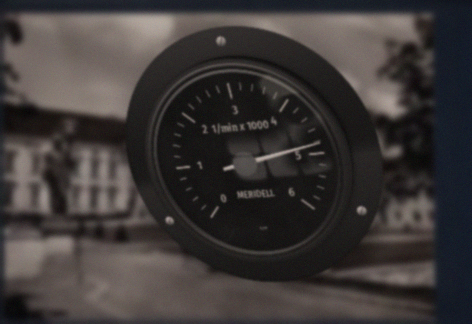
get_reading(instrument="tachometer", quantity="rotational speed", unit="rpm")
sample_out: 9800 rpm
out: 4800 rpm
